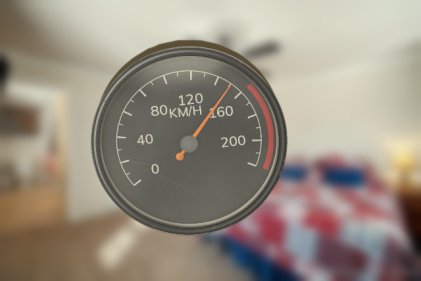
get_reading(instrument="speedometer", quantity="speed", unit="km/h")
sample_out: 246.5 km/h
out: 150 km/h
